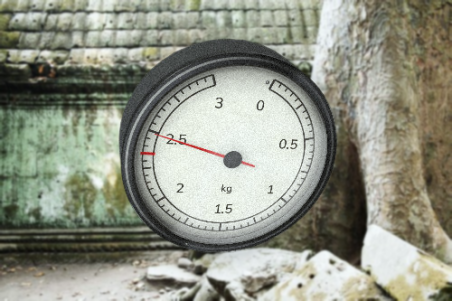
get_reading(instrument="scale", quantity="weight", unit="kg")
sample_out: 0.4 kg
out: 2.5 kg
